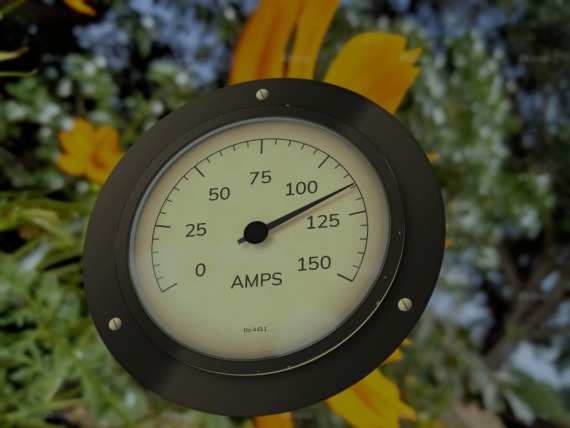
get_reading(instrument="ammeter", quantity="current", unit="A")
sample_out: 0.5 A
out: 115 A
